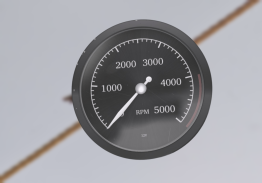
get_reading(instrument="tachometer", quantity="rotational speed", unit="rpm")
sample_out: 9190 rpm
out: 0 rpm
